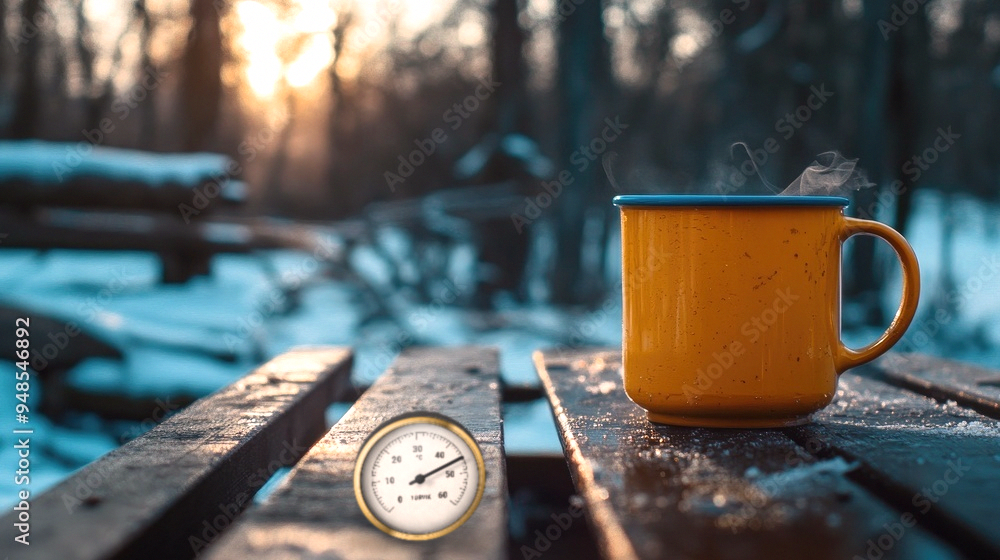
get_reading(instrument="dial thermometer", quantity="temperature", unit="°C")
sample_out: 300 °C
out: 45 °C
